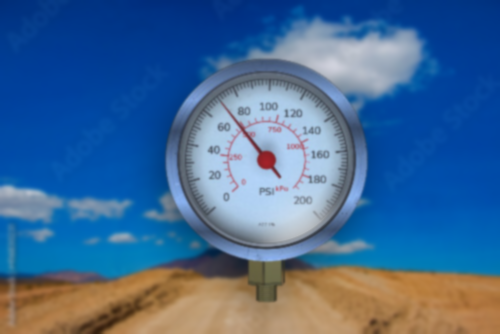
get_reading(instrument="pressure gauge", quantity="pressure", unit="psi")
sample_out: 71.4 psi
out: 70 psi
